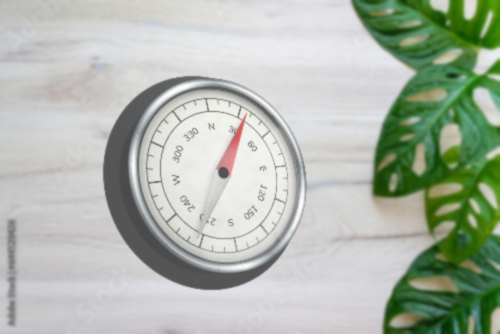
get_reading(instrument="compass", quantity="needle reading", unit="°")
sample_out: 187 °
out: 35 °
